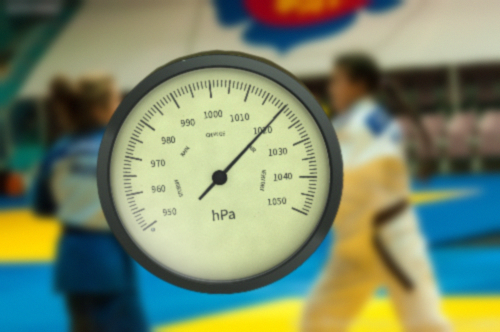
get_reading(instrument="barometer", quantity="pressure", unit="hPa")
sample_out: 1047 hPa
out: 1020 hPa
